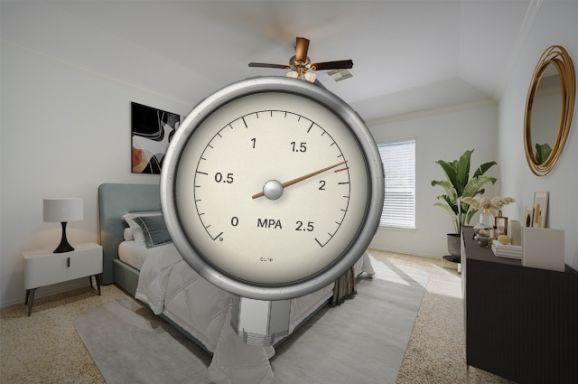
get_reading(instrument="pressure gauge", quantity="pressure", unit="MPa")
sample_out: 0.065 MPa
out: 1.85 MPa
